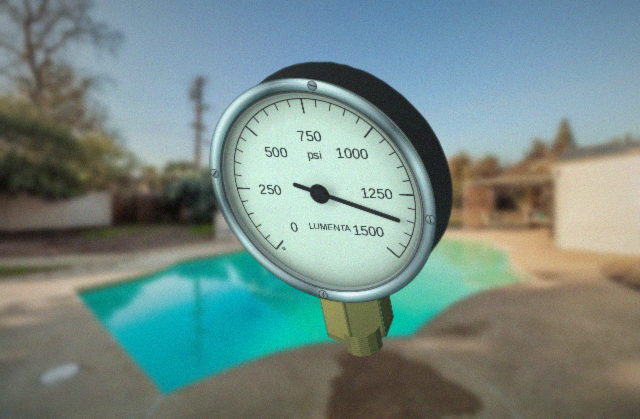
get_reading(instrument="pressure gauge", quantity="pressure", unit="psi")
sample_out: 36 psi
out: 1350 psi
